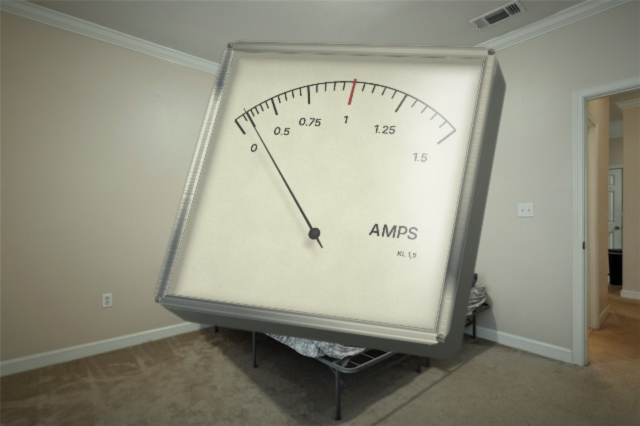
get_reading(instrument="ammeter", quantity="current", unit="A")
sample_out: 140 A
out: 0.25 A
